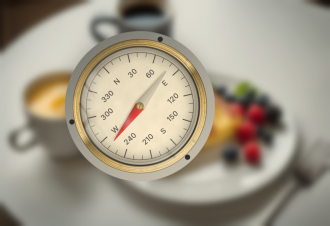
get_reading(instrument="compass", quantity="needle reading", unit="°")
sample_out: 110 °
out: 260 °
